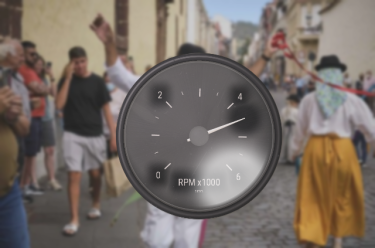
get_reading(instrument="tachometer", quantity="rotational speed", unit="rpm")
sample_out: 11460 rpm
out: 4500 rpm
